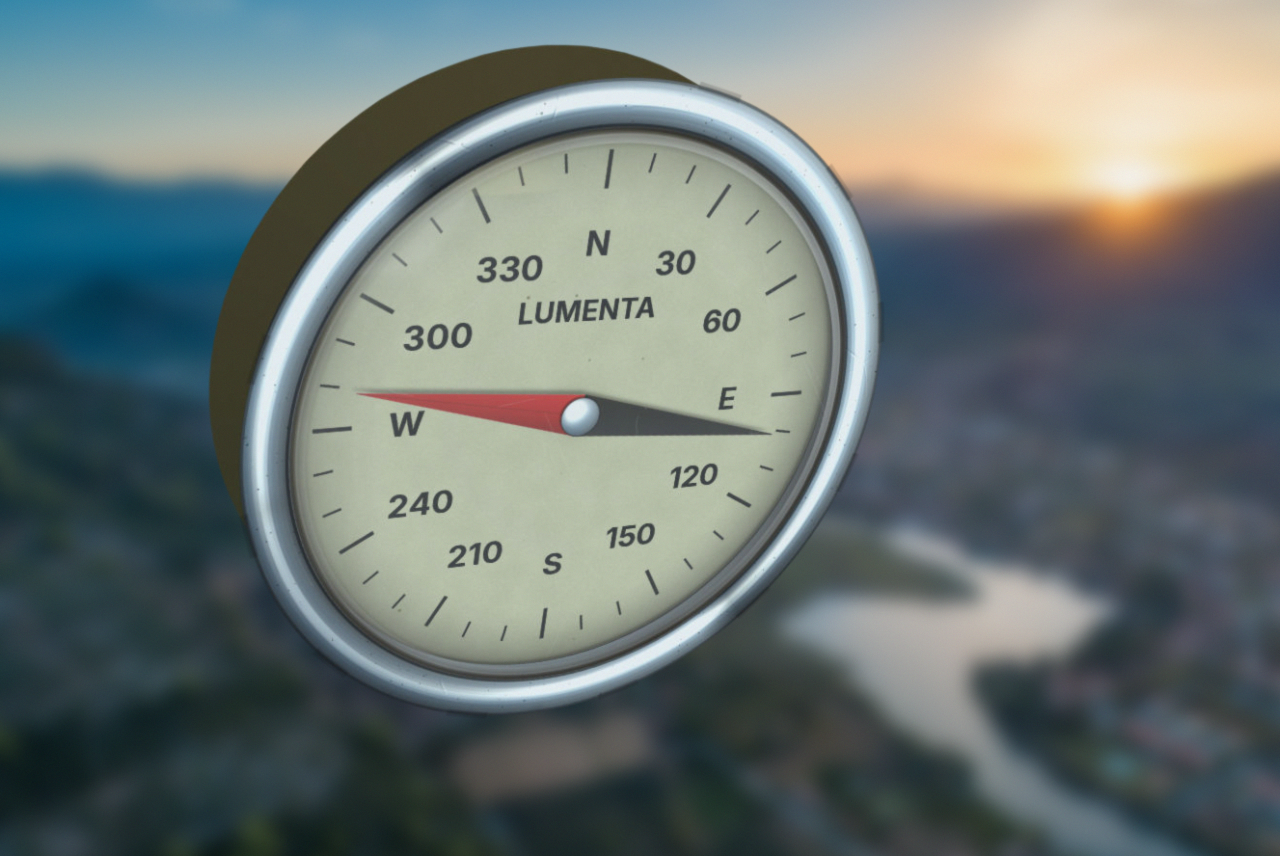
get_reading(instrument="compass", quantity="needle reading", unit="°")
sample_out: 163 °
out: 280 °
